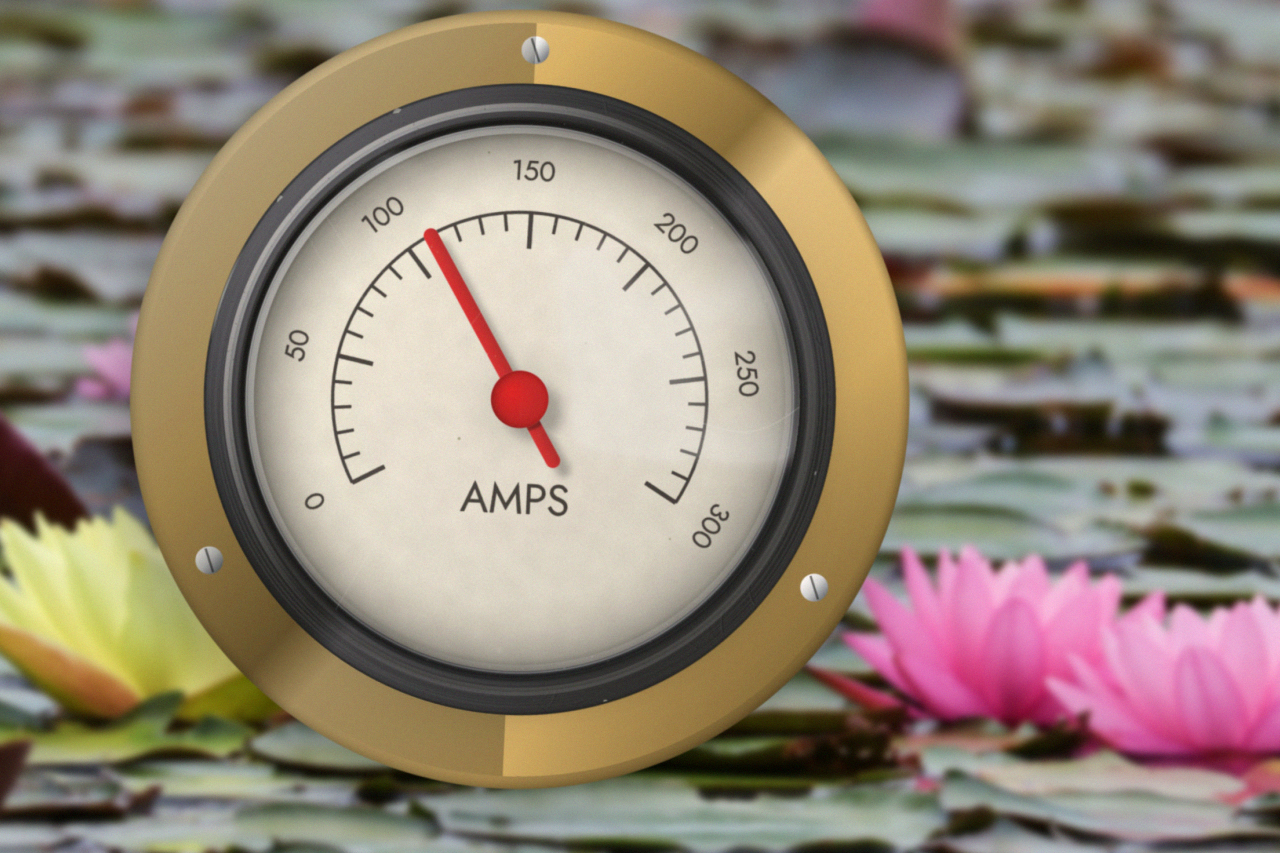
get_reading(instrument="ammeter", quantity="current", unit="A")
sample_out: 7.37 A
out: 110 A
